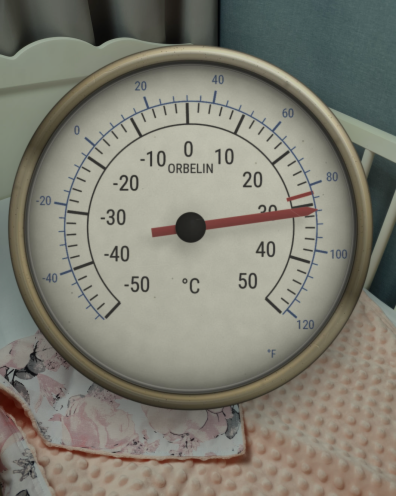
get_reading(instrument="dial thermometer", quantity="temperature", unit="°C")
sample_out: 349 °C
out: 31 °C
